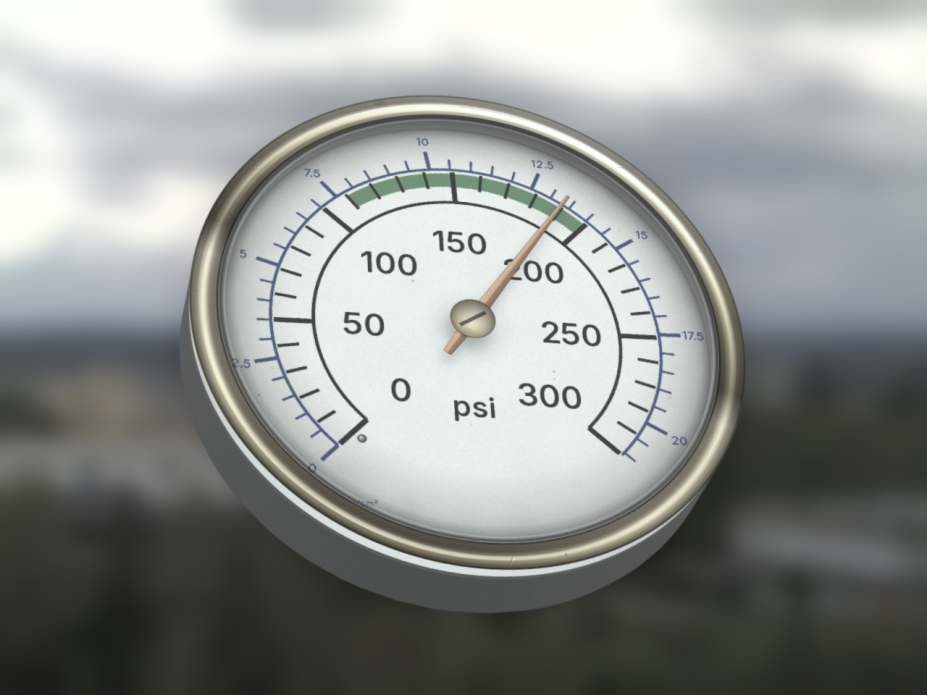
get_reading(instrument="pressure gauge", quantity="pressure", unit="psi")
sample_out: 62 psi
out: 190 psi
